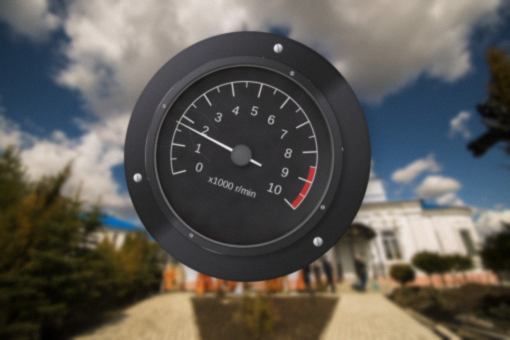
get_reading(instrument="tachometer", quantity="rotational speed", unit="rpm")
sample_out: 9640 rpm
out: 1750 rpm
